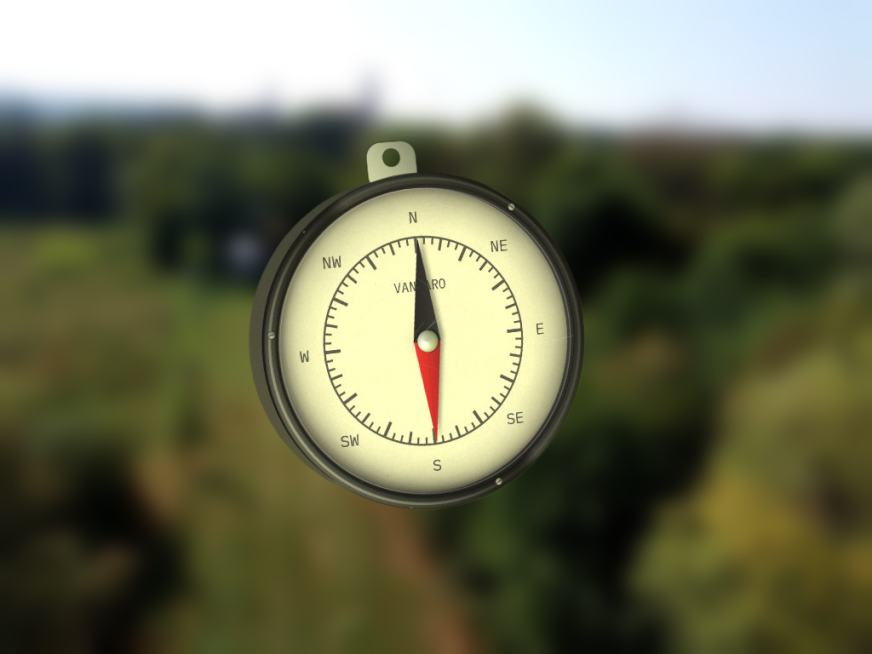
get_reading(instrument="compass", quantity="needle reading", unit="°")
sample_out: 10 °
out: 180 °
